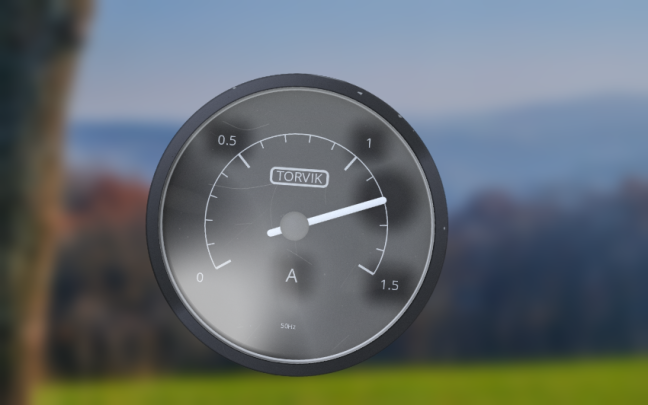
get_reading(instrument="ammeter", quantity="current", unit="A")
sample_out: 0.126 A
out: 1.2 A
